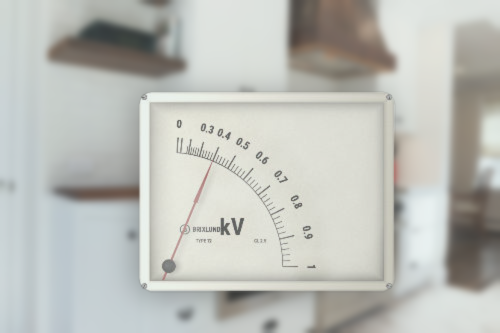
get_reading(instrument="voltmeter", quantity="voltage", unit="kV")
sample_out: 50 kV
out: 0.4 kV
